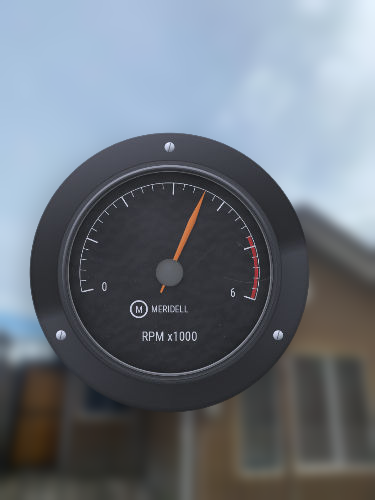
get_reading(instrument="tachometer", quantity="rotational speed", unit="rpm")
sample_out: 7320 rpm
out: 3600 rpm
